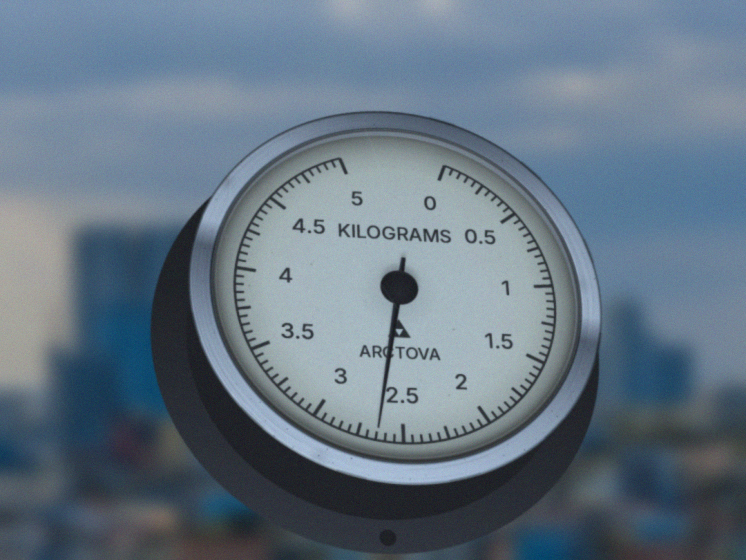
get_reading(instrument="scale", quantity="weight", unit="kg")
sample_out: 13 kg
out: 2.65 kg
